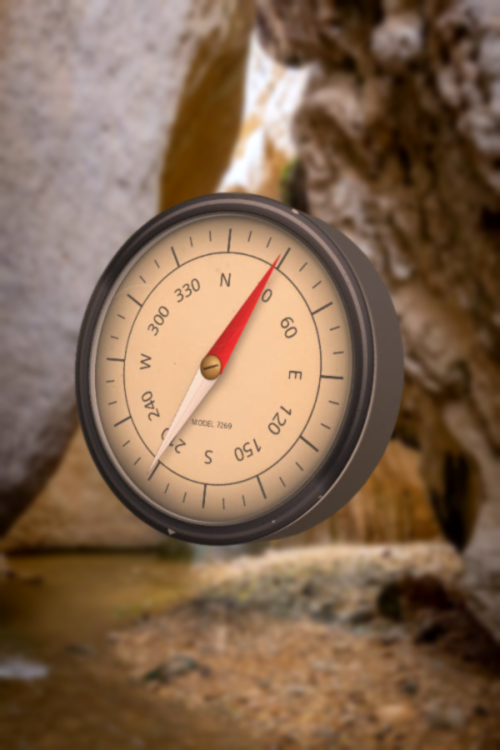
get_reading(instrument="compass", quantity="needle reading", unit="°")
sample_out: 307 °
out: 30 °
